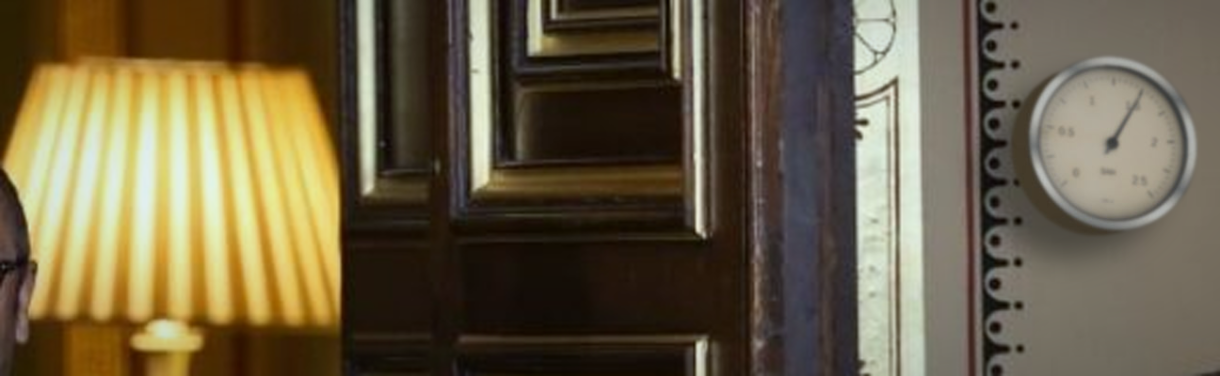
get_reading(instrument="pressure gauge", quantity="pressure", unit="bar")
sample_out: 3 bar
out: 1.5 bar
